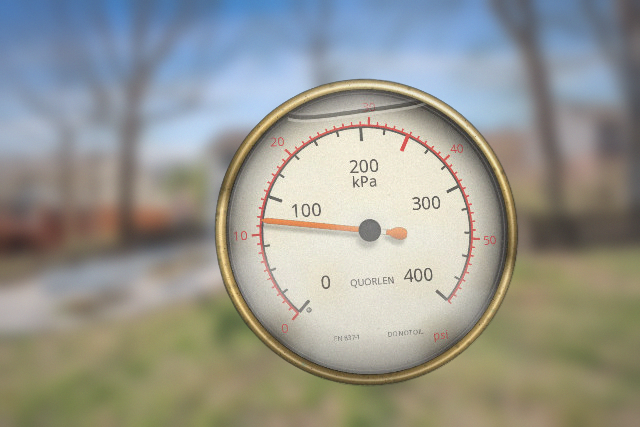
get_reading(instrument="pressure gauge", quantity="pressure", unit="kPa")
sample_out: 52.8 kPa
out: 80 kPa
